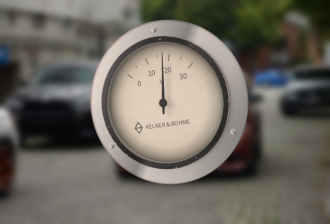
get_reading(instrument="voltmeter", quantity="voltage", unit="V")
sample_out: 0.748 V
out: 17.5 V
